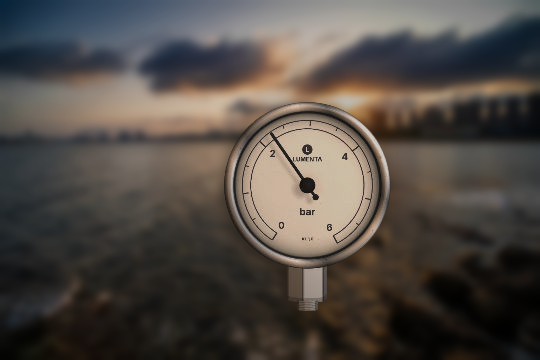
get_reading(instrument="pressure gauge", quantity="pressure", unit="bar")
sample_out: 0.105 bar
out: 2.25 bar
